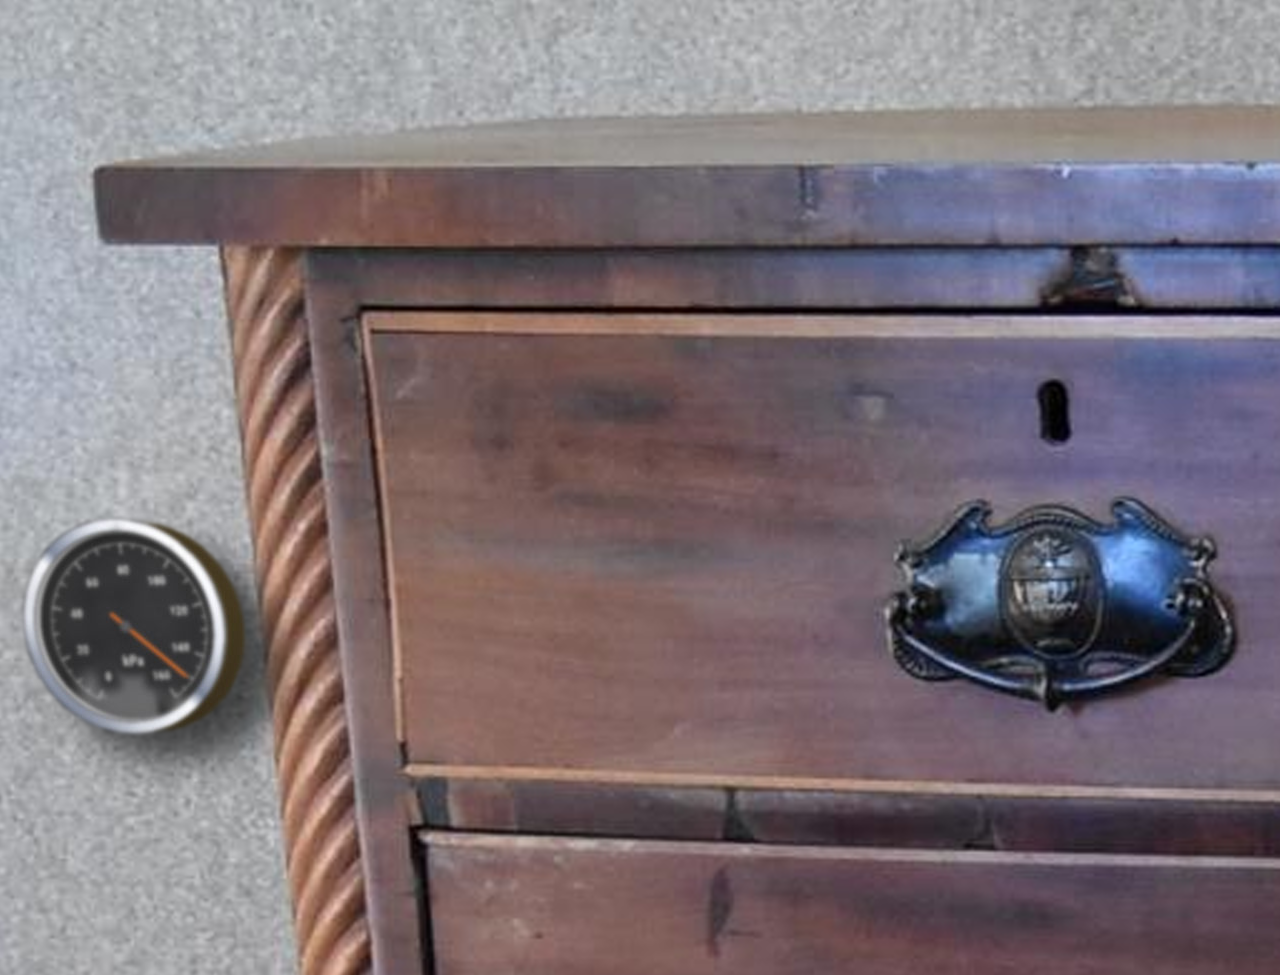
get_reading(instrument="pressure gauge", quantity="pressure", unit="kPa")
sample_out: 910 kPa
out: 150 kPa
